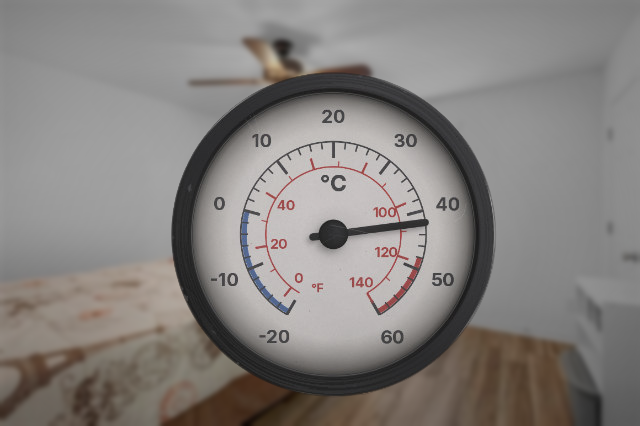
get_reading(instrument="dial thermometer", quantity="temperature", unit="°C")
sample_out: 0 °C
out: 42 °C
